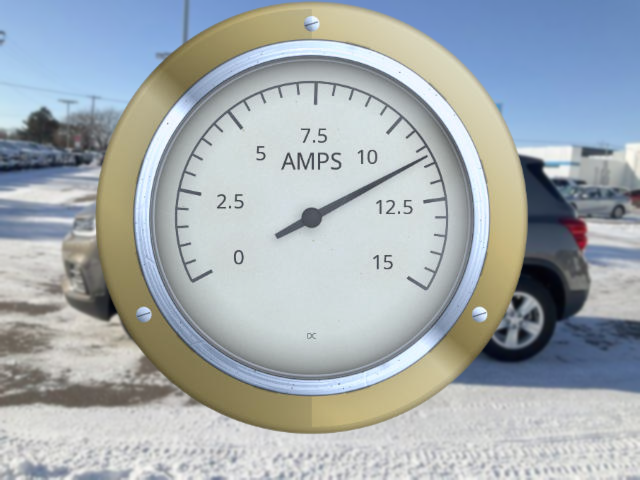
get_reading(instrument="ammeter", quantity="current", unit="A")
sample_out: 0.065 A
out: 11.25 A
